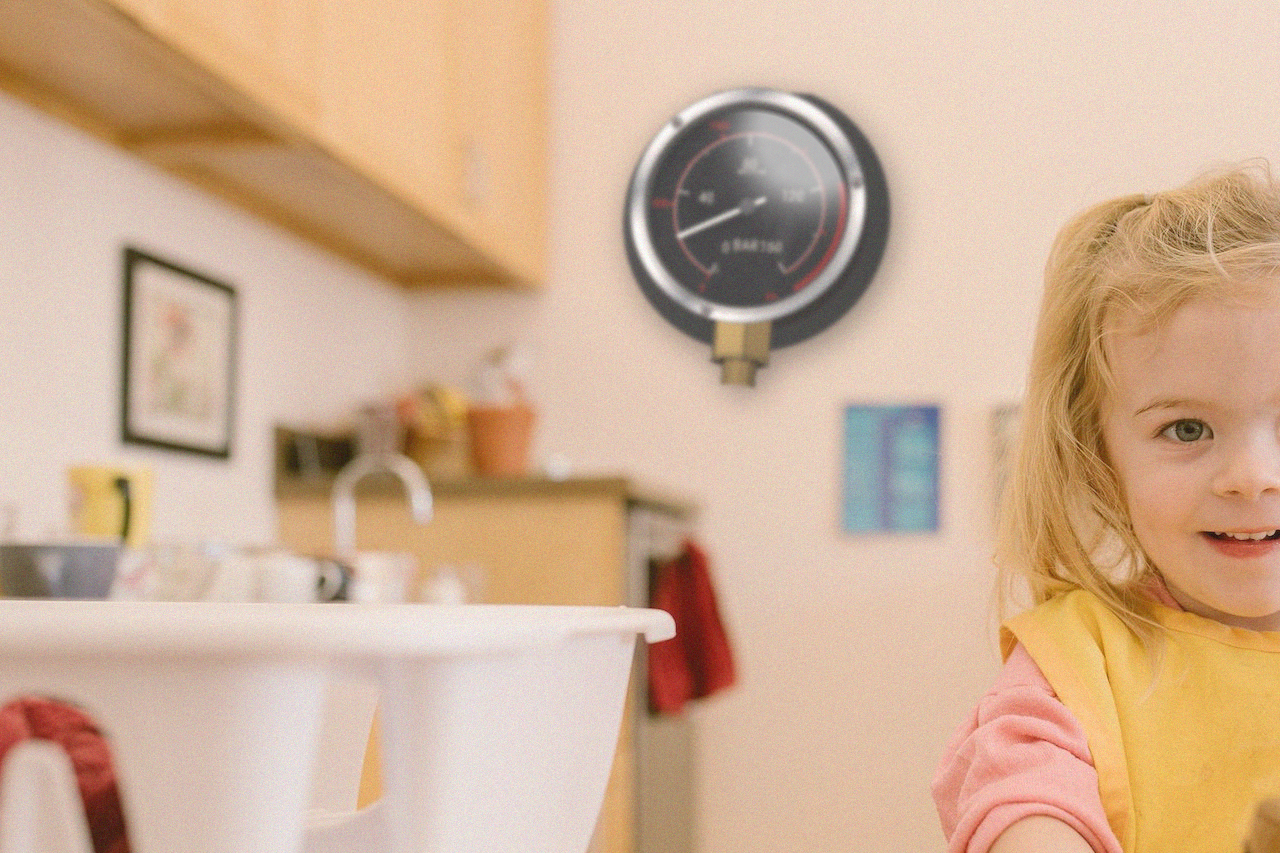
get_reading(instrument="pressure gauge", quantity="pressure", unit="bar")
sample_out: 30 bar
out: 20 bar
